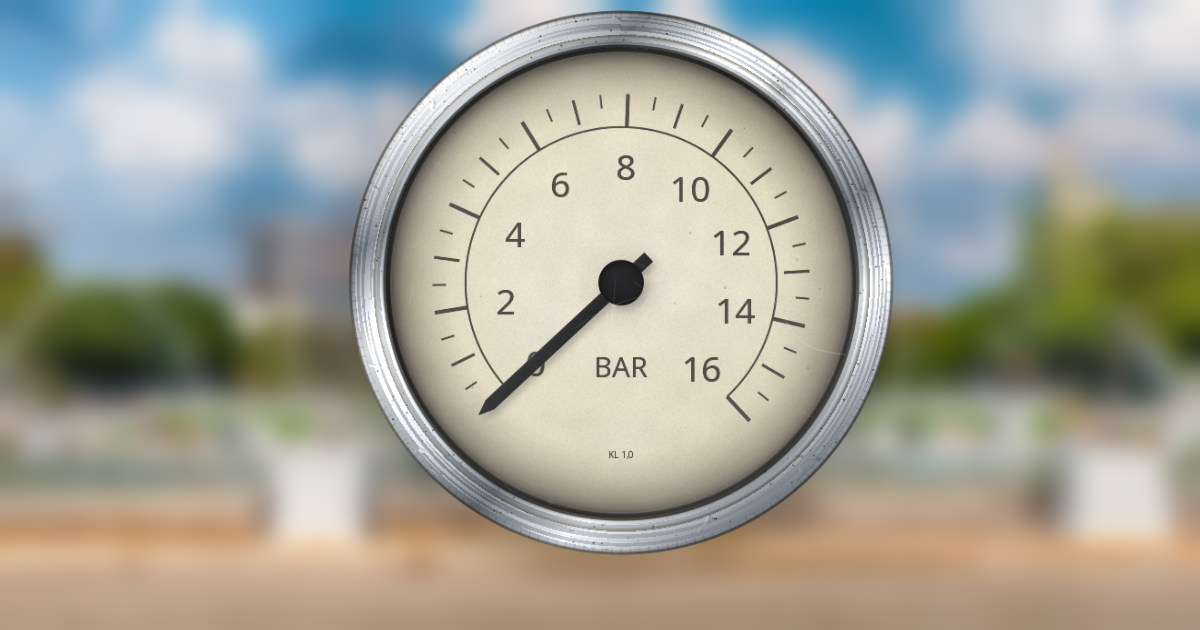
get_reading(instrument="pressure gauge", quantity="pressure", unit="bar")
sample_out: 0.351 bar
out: 0 bar
